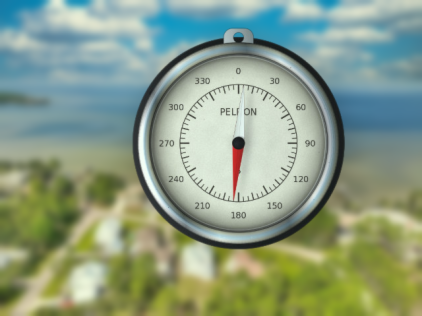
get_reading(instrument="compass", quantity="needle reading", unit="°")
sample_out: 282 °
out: 185 °
